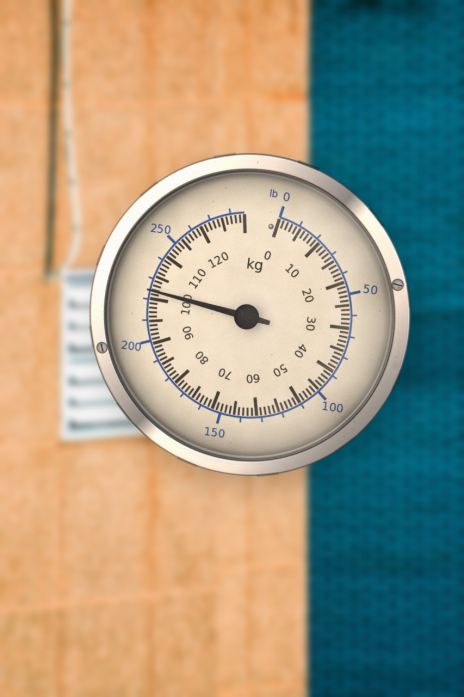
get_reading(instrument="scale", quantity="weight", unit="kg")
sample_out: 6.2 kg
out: 102 kg
